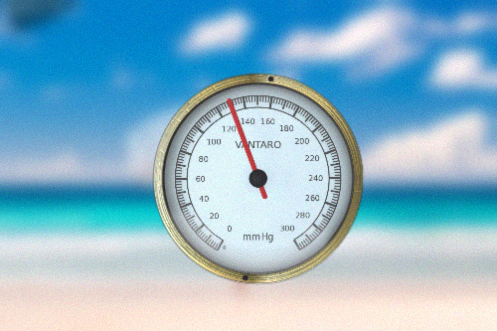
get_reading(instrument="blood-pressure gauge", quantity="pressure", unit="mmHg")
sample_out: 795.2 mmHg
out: 130 mmHg
